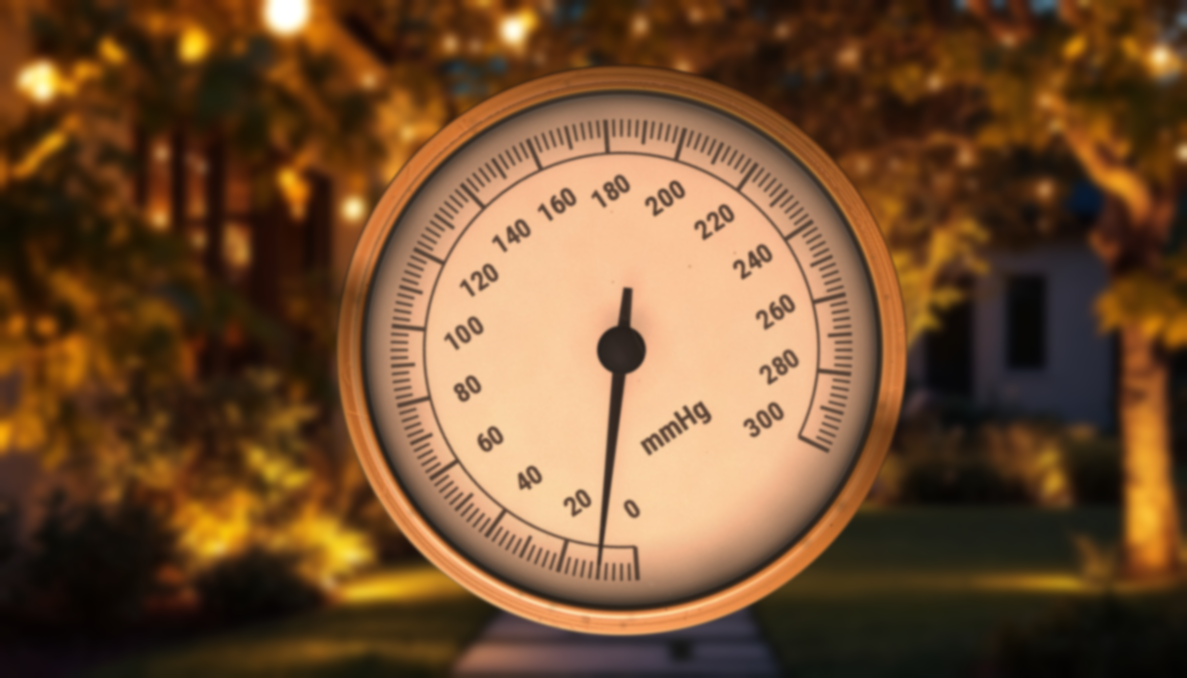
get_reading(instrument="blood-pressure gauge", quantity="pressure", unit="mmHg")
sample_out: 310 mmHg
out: 10 mmHg
